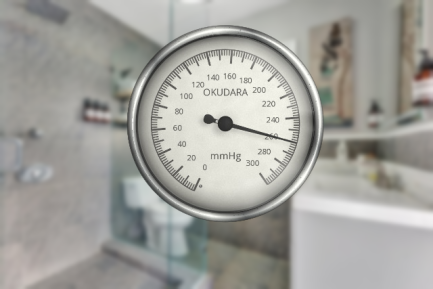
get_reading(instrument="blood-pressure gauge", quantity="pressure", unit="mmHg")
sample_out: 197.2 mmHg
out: 260 mmHg
